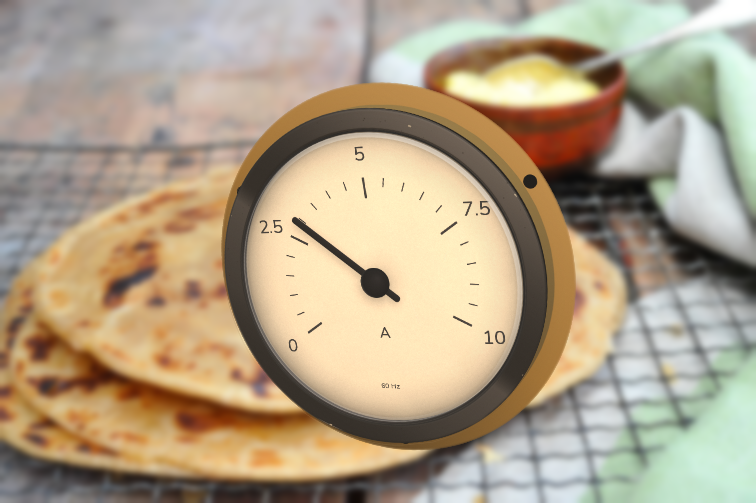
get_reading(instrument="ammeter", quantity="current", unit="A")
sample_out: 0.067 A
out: 3 A
